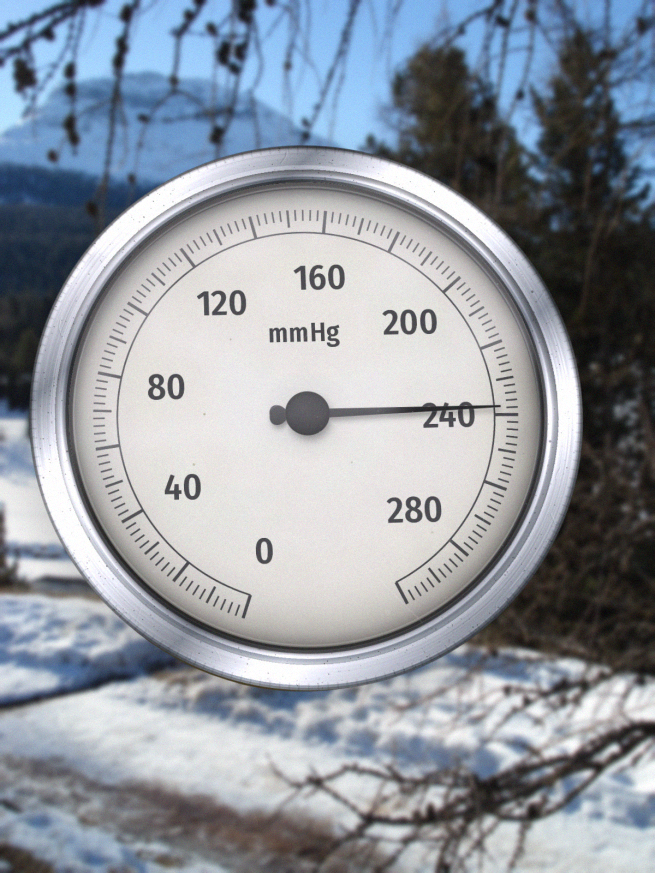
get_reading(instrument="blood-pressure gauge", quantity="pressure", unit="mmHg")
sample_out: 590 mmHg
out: 238 mmHg
